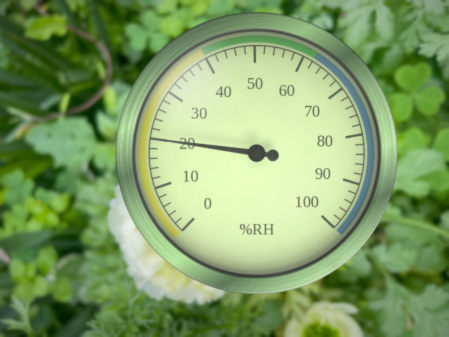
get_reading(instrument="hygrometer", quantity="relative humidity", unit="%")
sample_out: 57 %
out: 20 %
